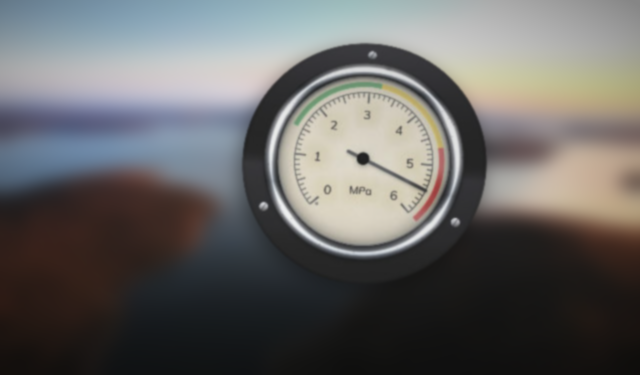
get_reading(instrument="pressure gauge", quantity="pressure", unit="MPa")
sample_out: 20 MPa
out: 5.5 MPa
